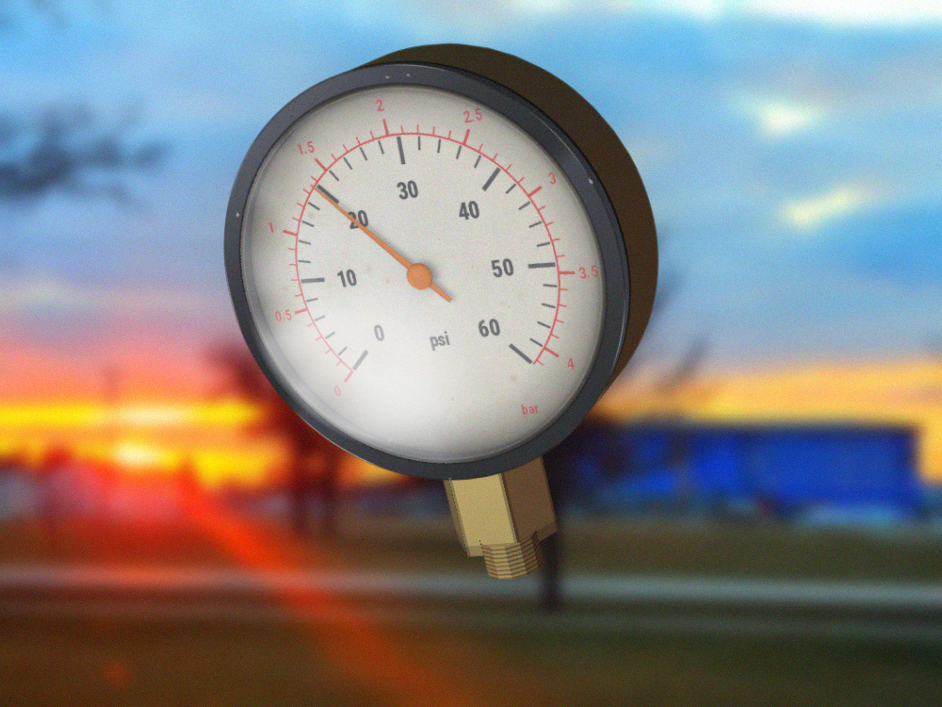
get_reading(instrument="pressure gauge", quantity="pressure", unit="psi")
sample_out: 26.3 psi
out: 20 psi
